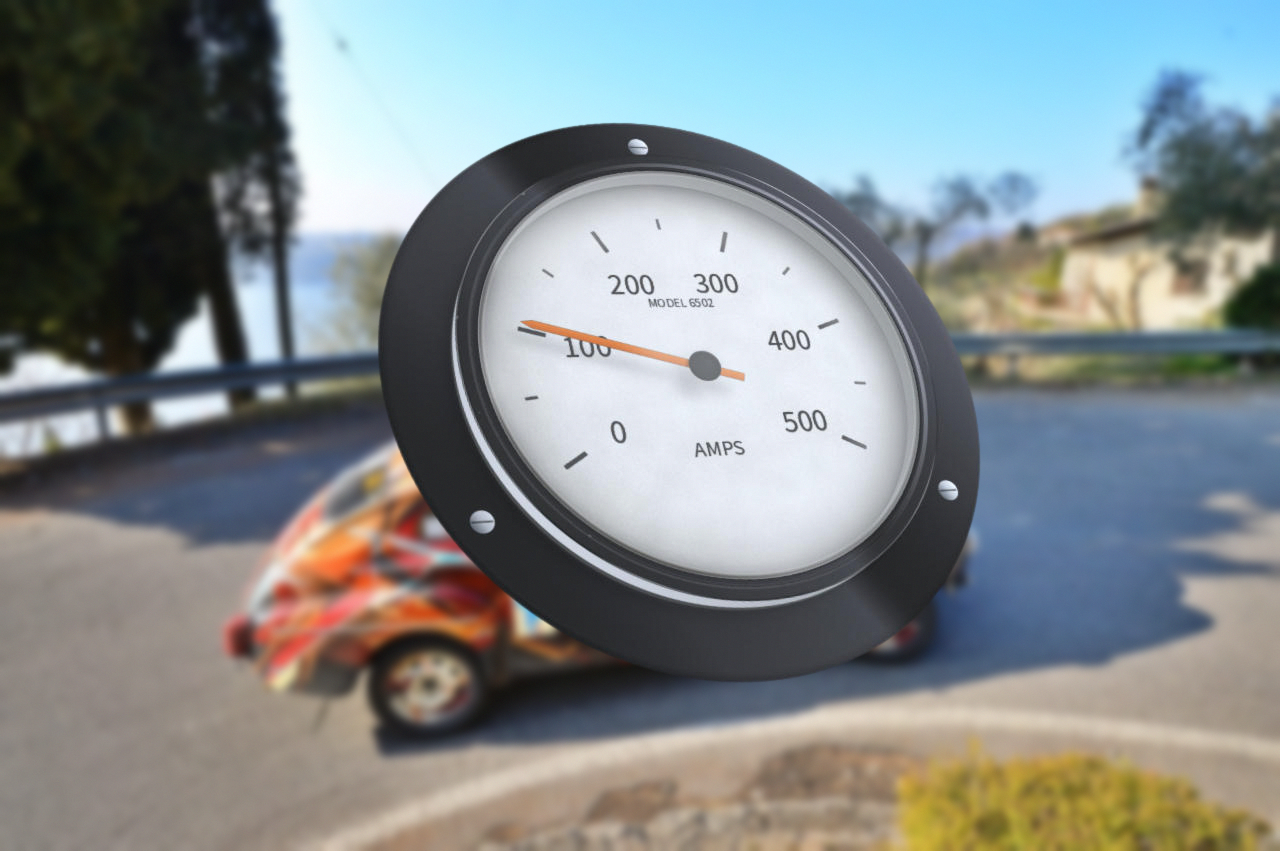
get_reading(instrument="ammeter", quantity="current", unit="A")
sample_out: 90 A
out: 100 A
